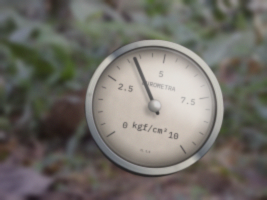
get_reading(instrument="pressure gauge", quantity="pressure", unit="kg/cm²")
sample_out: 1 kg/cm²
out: 3.75 kg/cm²
